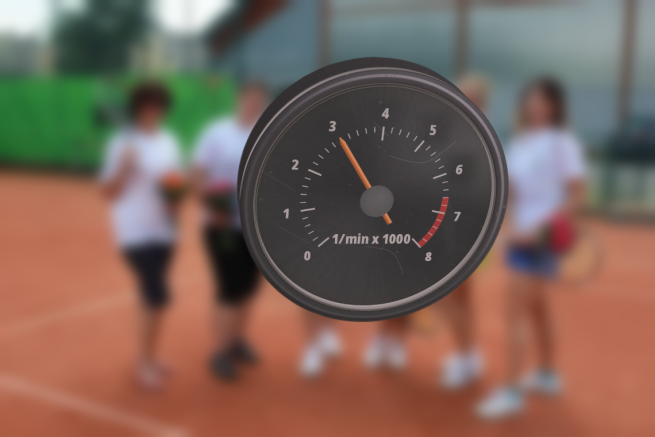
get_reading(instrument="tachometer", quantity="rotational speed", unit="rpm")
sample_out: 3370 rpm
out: 3000 rpm
